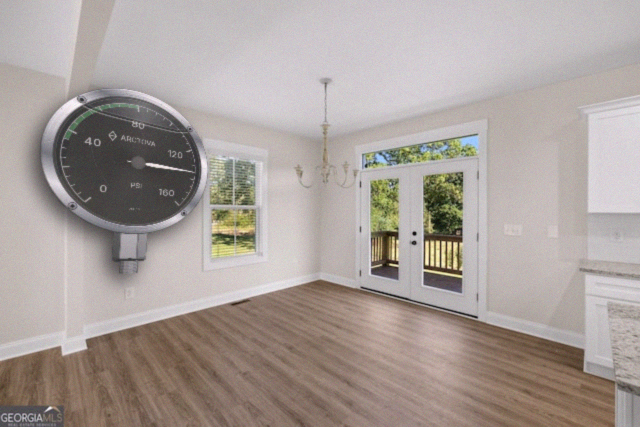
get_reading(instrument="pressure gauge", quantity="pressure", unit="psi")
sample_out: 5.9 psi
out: 135 psi
